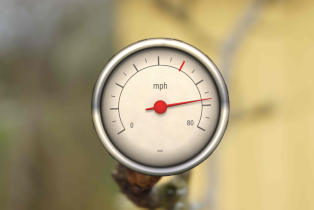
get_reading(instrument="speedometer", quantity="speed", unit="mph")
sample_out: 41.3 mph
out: 67.5 mph
